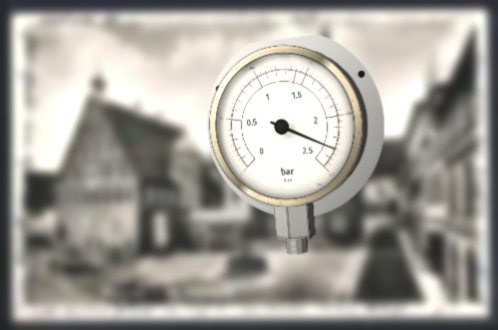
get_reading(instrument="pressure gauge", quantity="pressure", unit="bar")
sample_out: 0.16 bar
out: 2.3 bar
